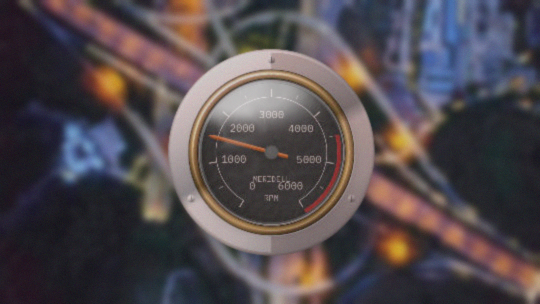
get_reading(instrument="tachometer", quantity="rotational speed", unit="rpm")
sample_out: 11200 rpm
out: 1500 rpm
